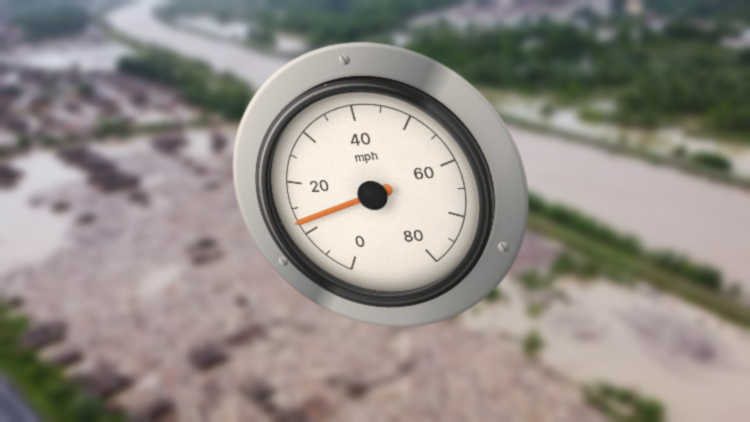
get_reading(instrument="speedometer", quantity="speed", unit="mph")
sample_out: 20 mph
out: 12.5 mph
